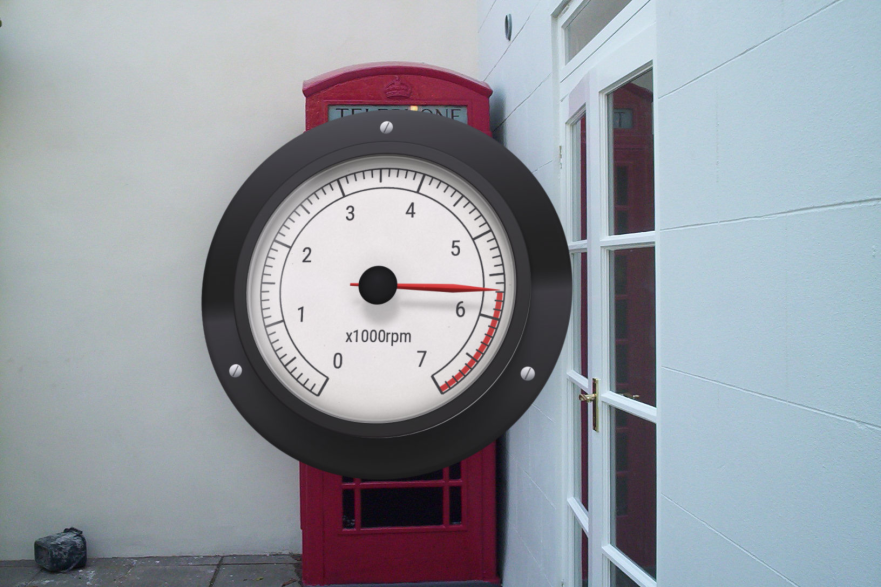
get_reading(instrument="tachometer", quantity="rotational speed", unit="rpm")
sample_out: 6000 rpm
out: 5700 rpm
